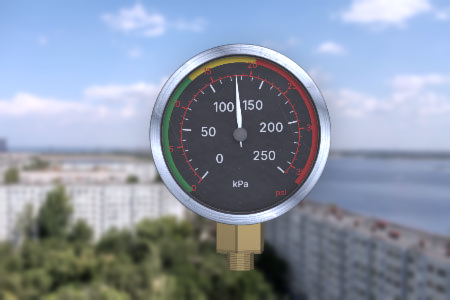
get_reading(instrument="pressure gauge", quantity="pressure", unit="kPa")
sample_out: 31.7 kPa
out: 125 kPa
